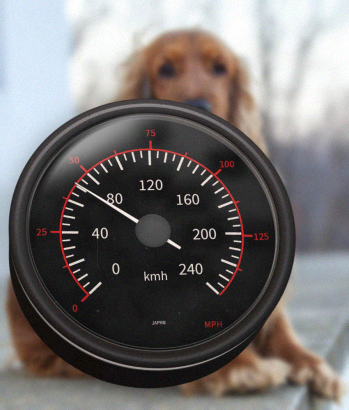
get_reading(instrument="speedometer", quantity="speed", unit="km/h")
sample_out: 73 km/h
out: 70 km/h
